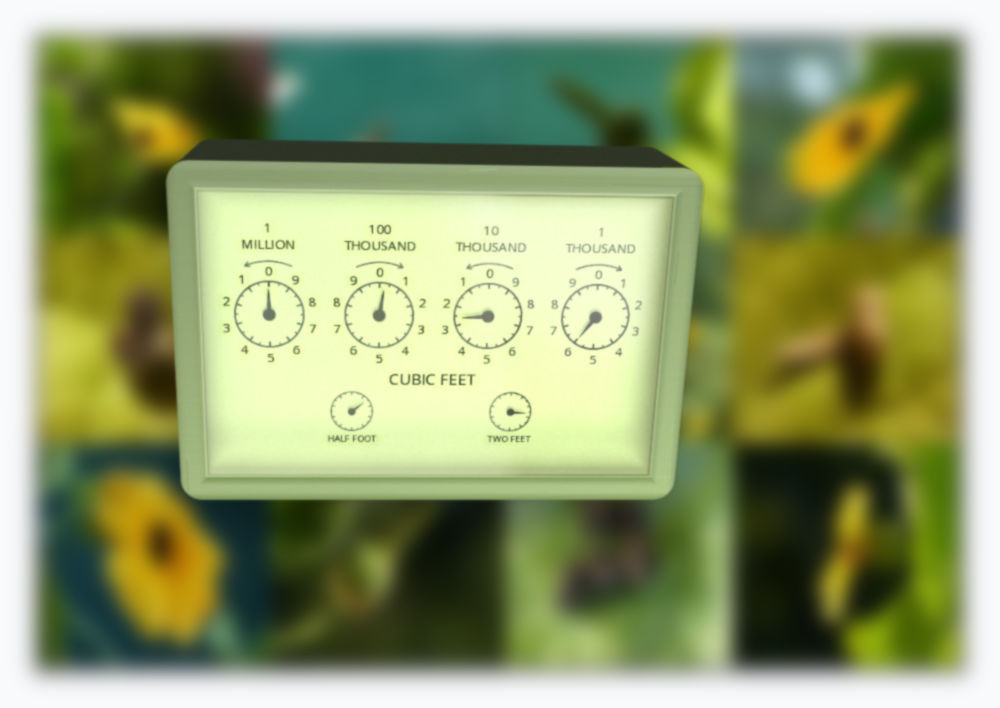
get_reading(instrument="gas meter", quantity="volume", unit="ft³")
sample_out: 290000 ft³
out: 2600 ft³
